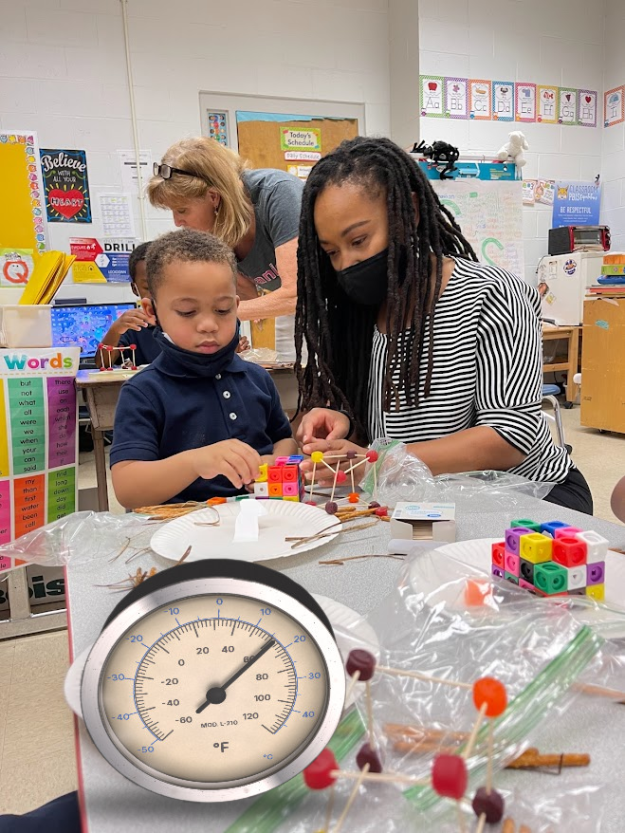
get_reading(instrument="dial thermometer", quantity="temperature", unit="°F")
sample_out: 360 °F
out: 60 °F
